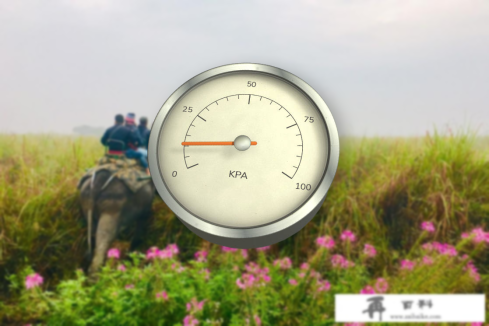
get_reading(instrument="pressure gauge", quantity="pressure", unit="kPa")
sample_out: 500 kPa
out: 10 kPa
